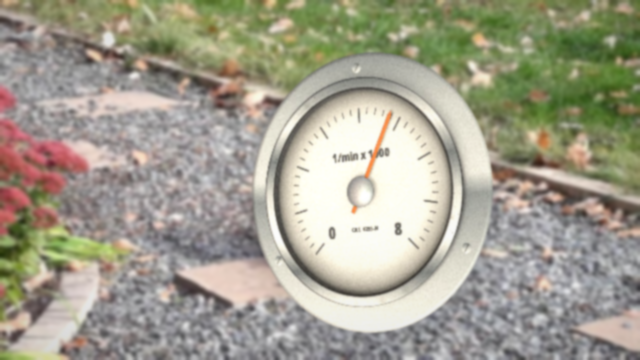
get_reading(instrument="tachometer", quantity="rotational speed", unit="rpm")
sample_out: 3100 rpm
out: 4800 rpm
